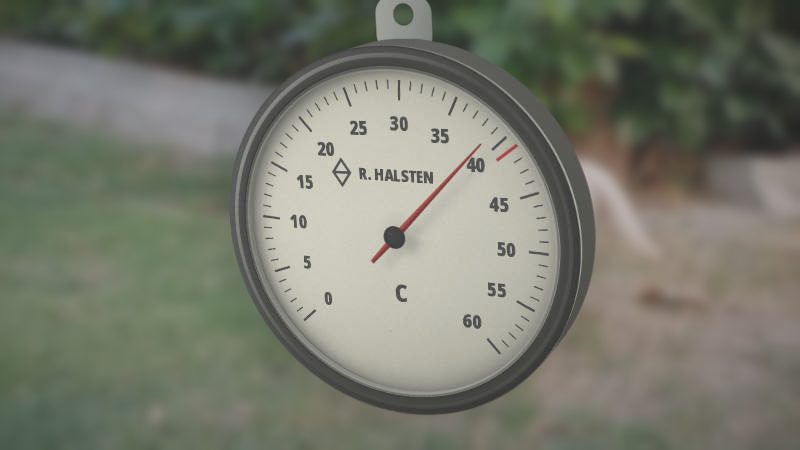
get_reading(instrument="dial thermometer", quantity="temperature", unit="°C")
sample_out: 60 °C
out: 39 °C
